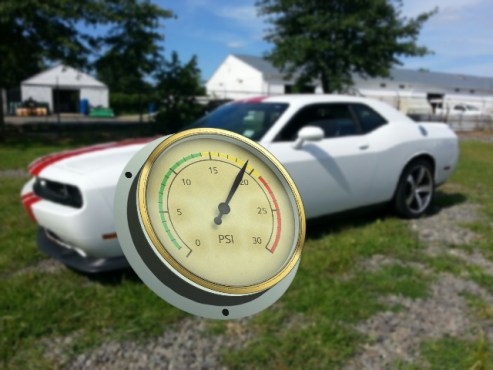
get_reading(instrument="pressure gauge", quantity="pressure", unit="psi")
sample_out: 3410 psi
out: 19 psi
